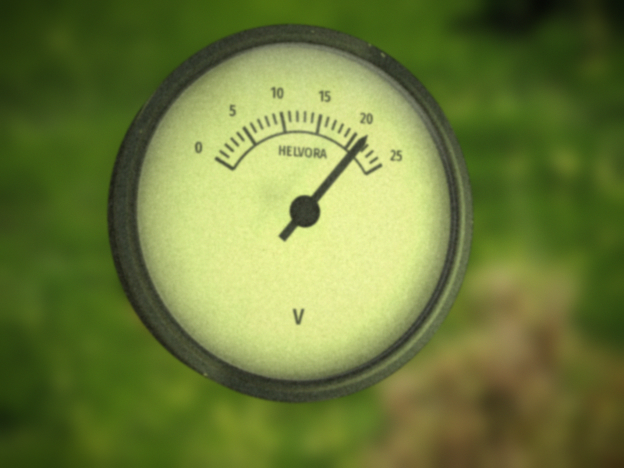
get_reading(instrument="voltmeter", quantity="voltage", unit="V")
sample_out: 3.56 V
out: 21 V
